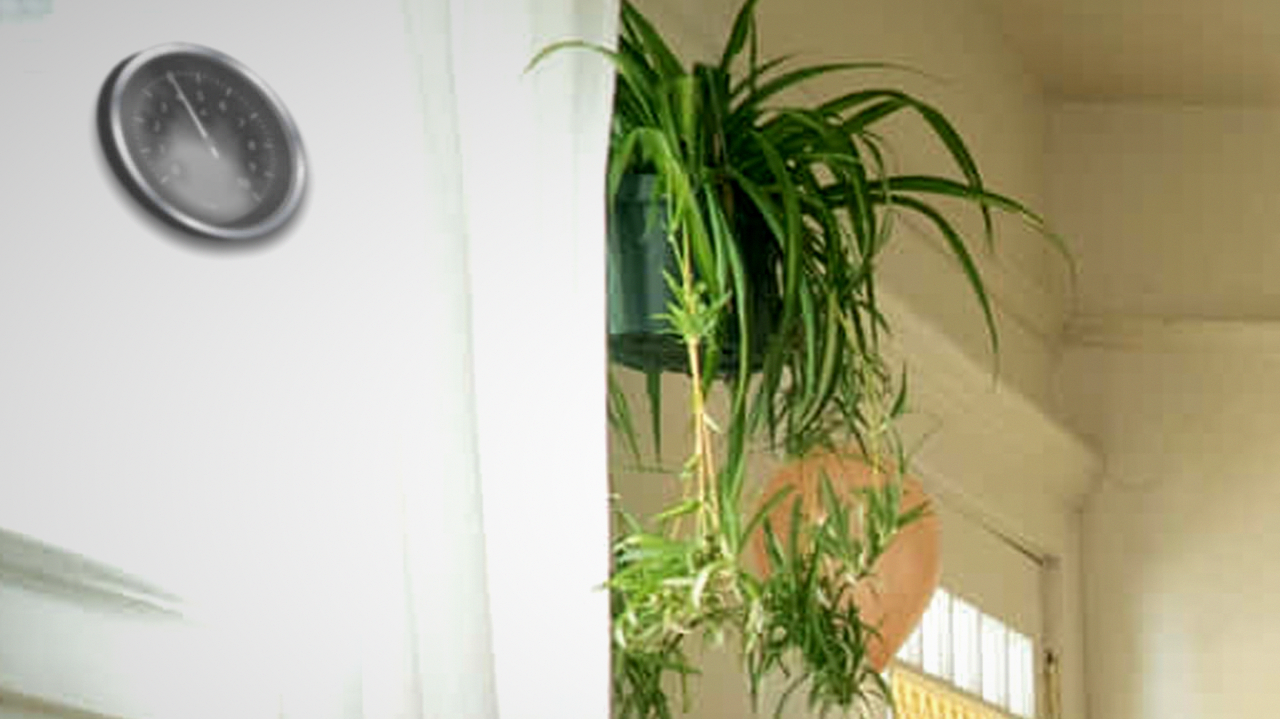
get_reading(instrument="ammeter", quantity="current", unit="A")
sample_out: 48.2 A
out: 4 A
